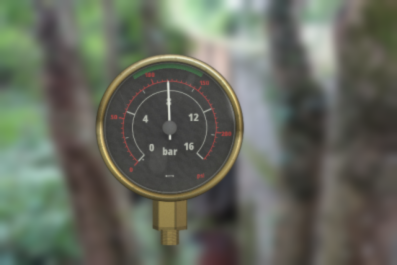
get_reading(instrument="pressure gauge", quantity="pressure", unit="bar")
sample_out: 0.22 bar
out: 8 bar
